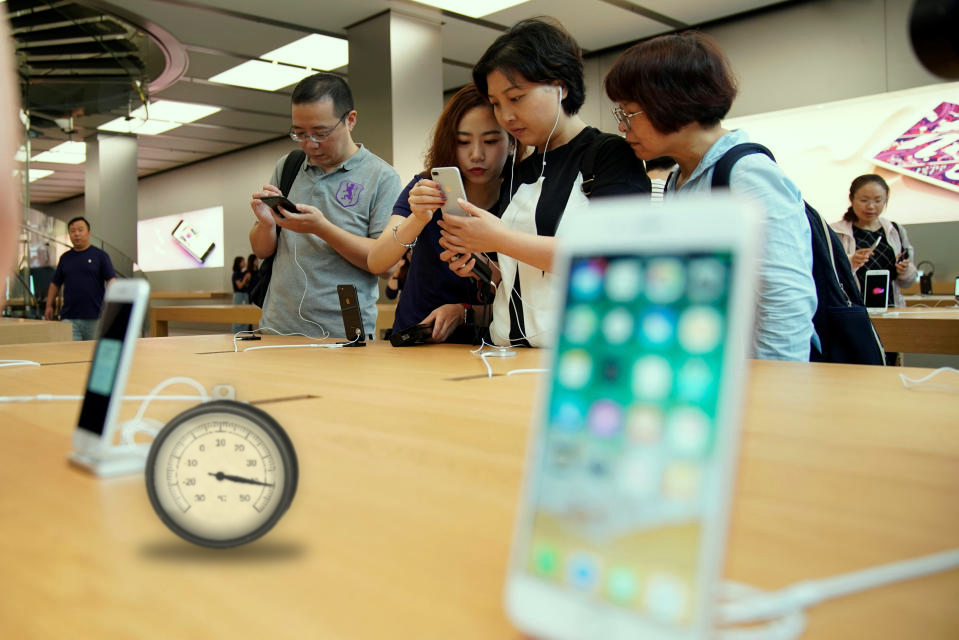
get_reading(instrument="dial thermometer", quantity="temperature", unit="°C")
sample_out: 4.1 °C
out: 40 °C
